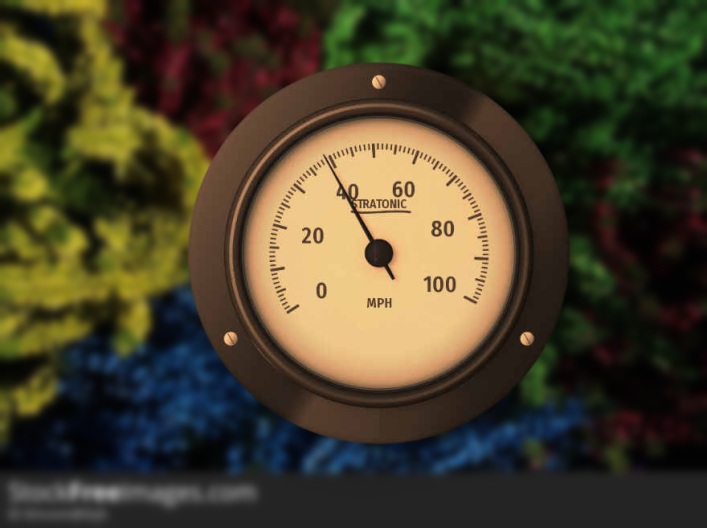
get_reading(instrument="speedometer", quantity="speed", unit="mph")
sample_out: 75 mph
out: 39 mph
